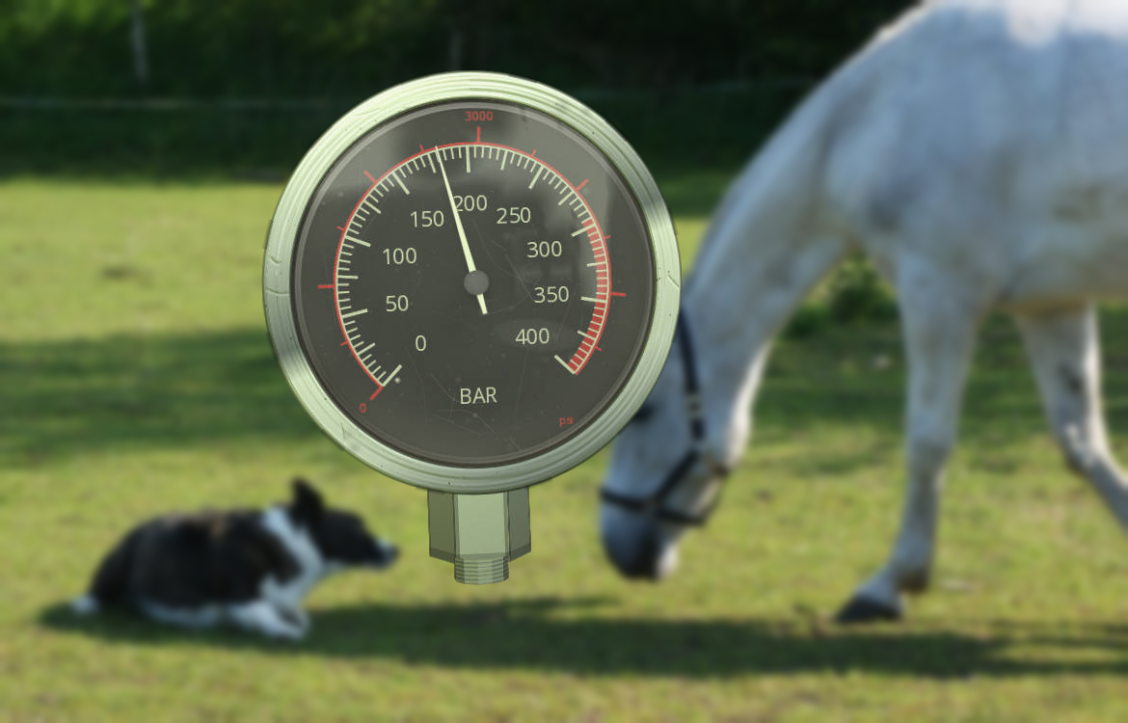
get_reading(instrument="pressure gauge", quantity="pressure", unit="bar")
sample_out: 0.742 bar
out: 180 bar
